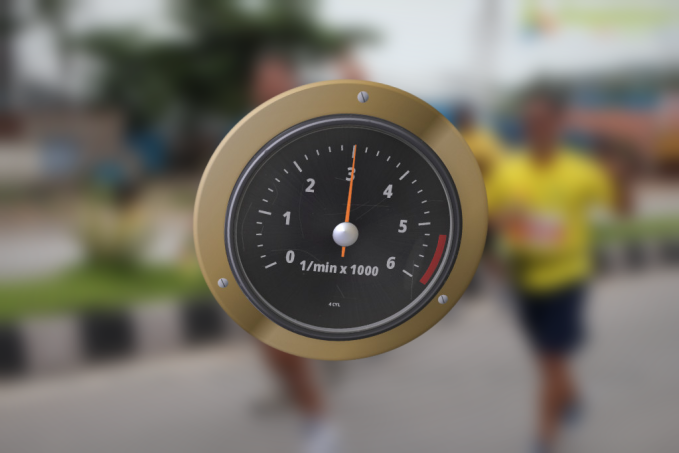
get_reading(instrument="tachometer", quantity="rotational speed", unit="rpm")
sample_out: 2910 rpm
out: 3000 rpm
